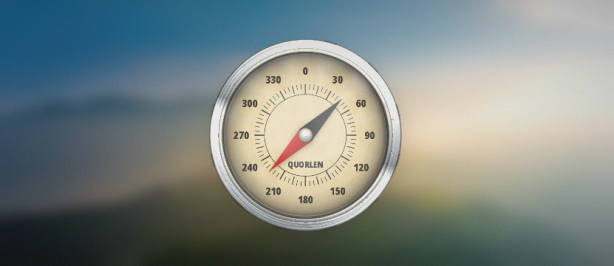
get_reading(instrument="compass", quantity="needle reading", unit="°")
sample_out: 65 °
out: 225 °
